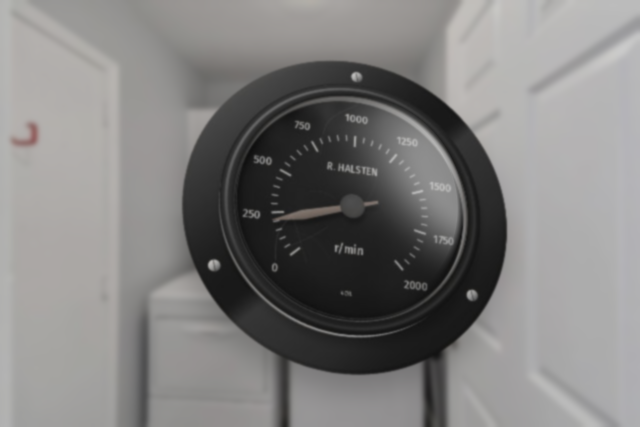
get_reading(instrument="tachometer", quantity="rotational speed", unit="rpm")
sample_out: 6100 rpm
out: 200 rpm
